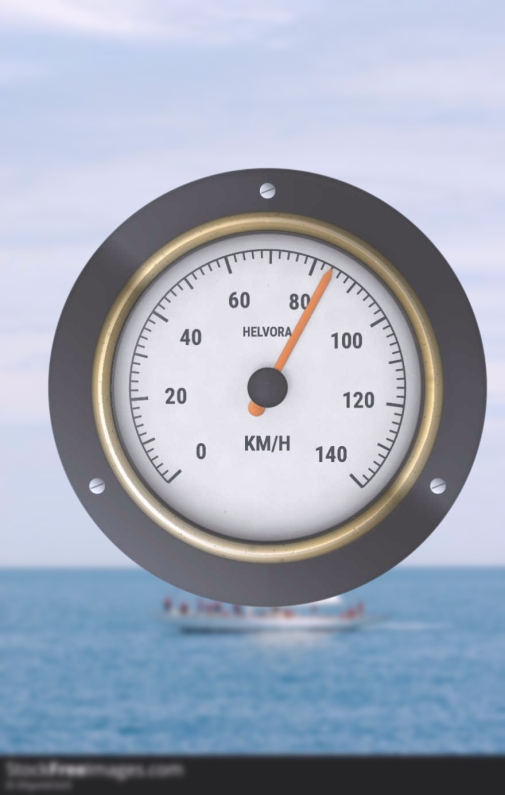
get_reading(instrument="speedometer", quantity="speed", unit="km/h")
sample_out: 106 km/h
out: 84 km/h
